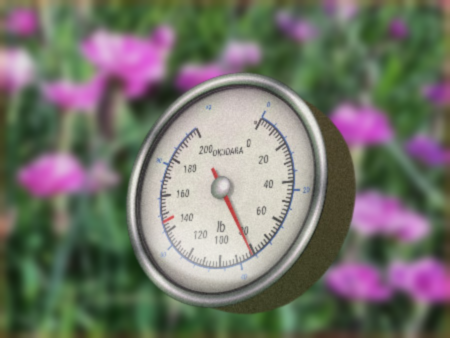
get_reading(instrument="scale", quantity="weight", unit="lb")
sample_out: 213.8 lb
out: 80 lb
